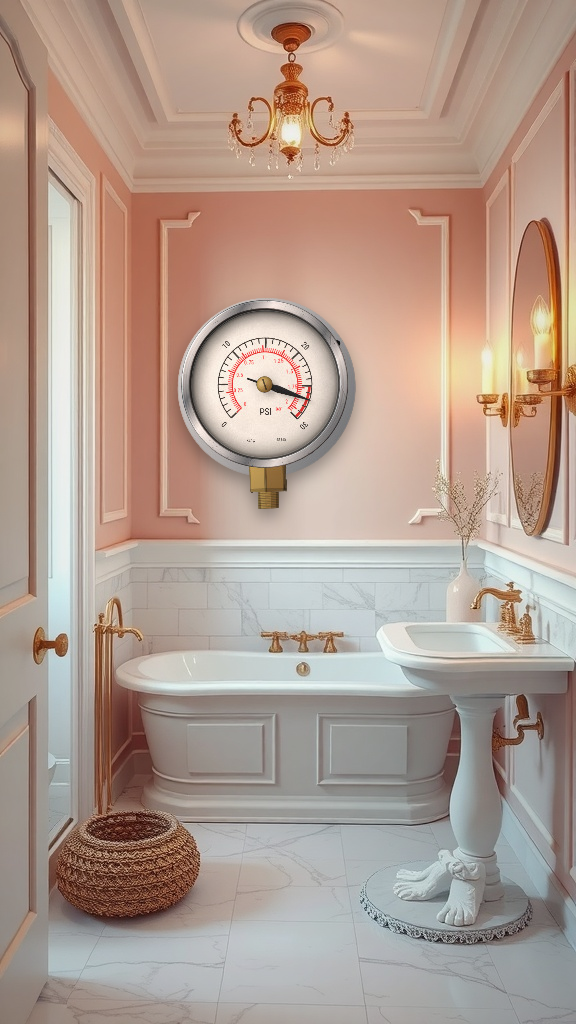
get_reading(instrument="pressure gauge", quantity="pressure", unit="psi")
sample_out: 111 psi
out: 27 psi
